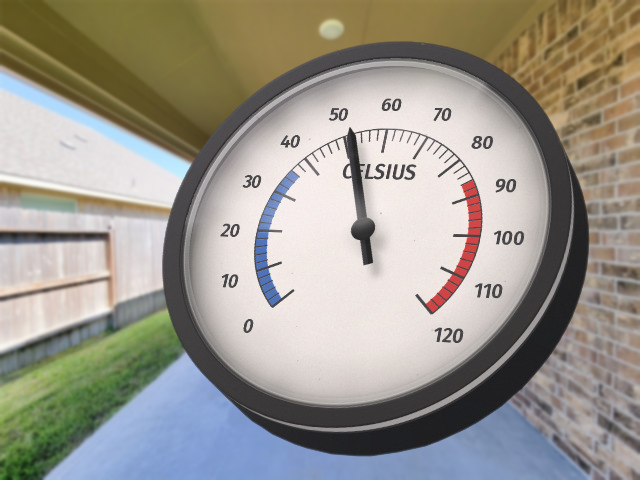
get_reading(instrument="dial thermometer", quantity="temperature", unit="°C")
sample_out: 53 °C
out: 52 °C
